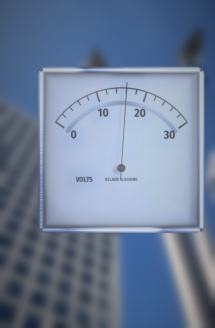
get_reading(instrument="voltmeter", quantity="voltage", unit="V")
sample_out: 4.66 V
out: 16 V
